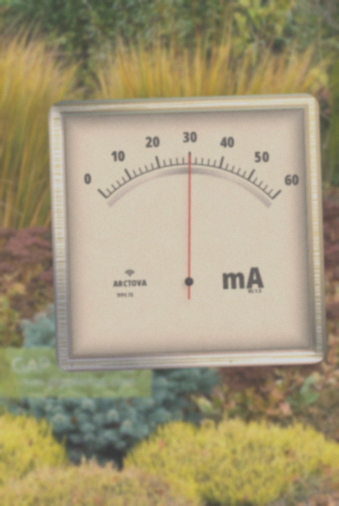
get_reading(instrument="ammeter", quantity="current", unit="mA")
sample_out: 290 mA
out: 30 mA
